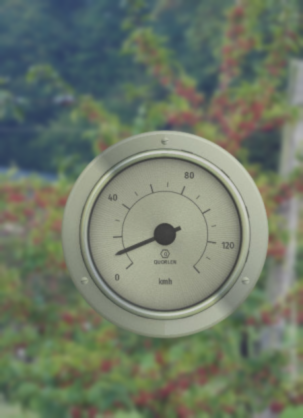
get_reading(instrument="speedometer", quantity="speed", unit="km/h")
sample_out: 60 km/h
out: 10 km/h
